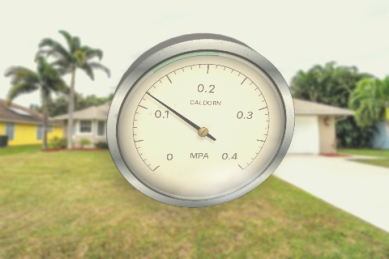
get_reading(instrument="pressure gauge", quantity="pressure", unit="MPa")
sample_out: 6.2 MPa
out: 0.12 MPa
